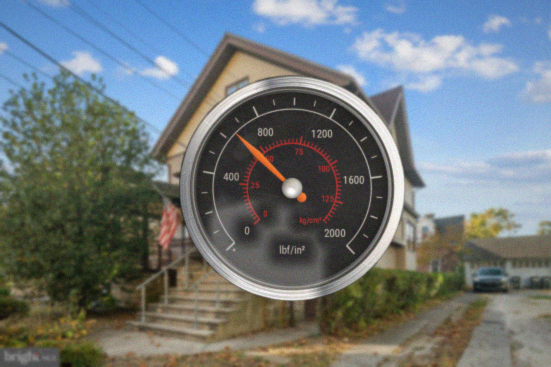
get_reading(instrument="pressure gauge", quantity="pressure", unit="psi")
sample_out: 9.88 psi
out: 650 psi
